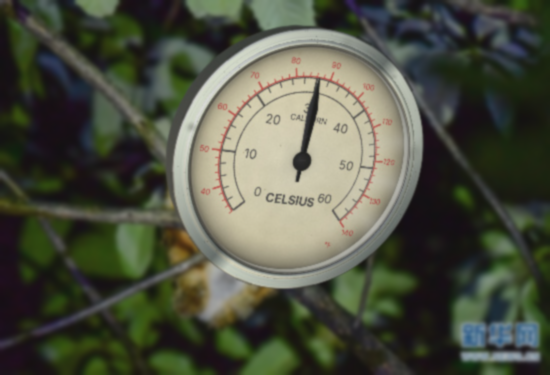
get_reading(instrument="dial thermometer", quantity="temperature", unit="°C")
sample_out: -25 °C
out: 30 °C
